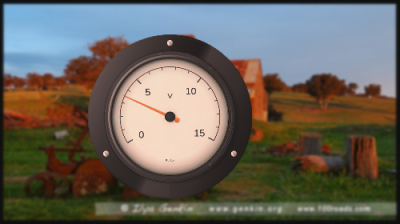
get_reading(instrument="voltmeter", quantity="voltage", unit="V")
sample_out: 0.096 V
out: 3.5 V
